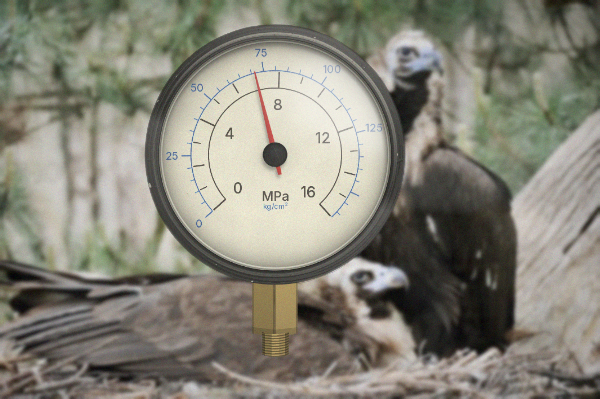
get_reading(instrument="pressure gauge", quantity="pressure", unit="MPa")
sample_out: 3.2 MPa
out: 7 MPa
